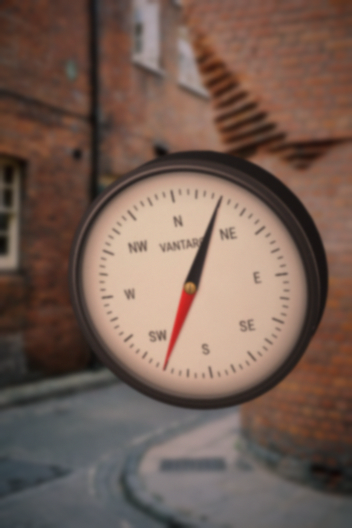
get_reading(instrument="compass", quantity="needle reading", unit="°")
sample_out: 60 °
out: 210 °
